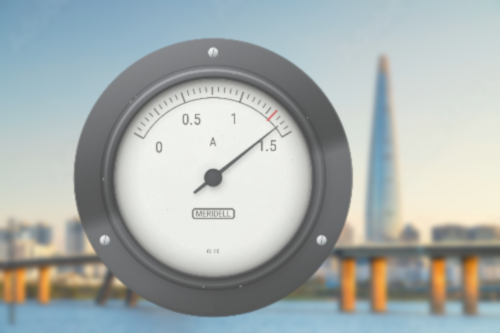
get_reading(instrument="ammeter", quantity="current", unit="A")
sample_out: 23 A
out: 1.4 A
